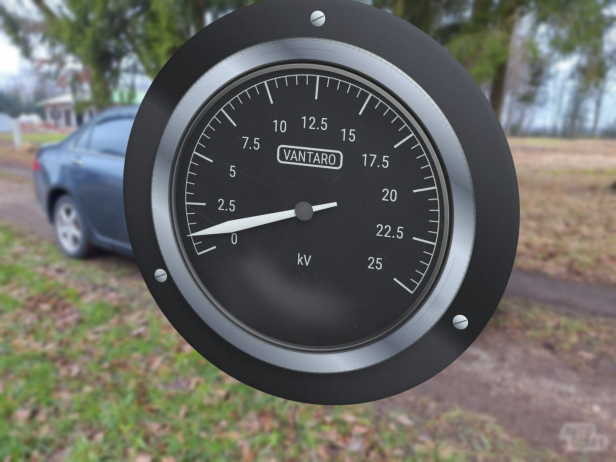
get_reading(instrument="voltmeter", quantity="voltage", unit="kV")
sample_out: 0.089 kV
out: 1 kV
